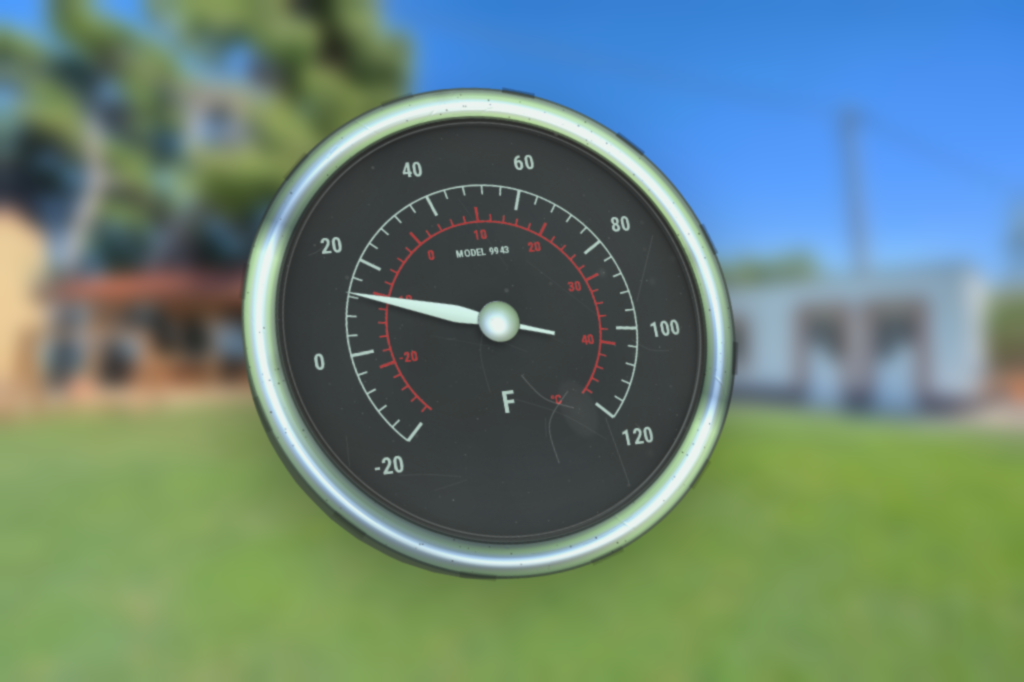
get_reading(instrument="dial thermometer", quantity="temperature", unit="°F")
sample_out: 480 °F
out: 12 °F
